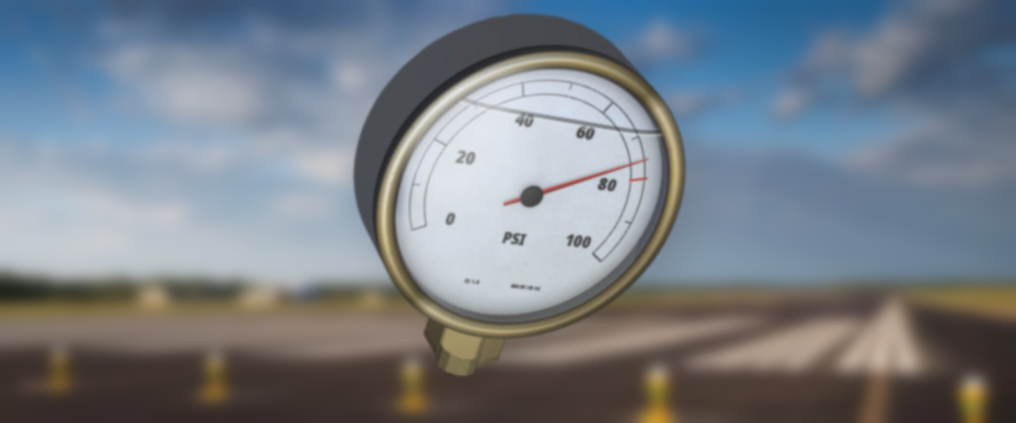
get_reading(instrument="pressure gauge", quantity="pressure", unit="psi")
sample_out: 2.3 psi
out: 75 psi
